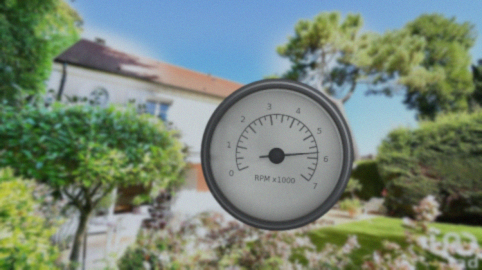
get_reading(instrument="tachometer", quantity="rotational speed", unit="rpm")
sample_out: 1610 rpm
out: 5750 rpm
